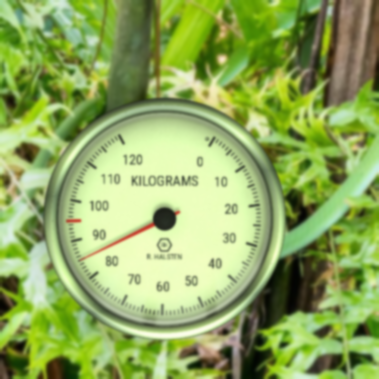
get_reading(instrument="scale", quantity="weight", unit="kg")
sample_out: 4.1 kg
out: 85 kg
